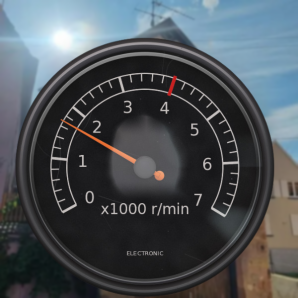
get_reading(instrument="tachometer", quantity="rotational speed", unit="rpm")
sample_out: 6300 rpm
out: 1700 rpm
